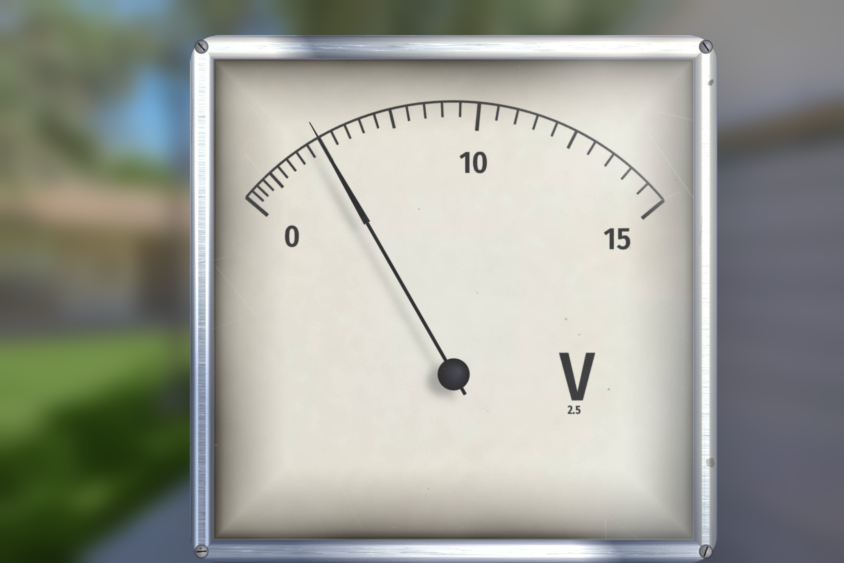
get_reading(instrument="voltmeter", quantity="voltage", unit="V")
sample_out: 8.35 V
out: 5 V
